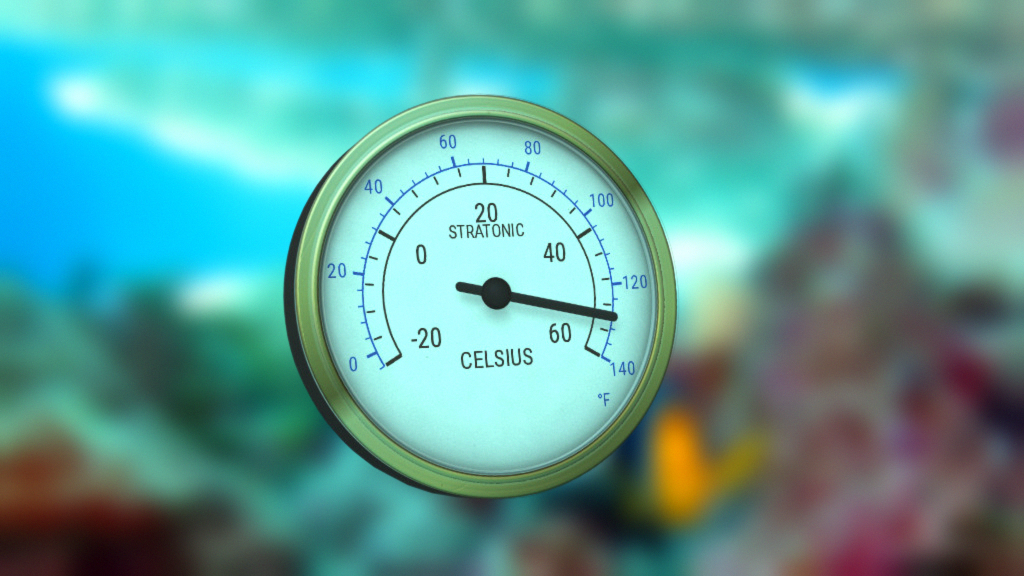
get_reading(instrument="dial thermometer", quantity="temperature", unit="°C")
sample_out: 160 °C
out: 54 °C
